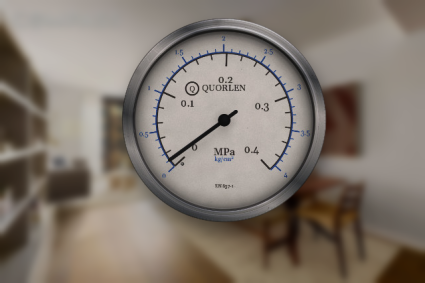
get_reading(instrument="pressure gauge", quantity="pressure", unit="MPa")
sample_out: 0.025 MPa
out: 0.01 MPa
